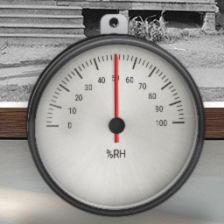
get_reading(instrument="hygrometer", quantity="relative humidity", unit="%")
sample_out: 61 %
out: 50 %
